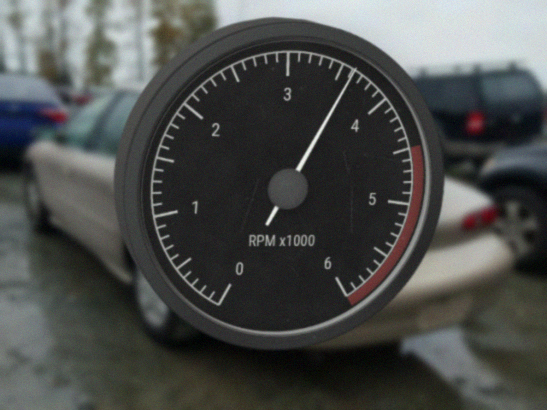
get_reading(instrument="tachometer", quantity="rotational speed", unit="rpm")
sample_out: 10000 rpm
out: 3600 rpm
